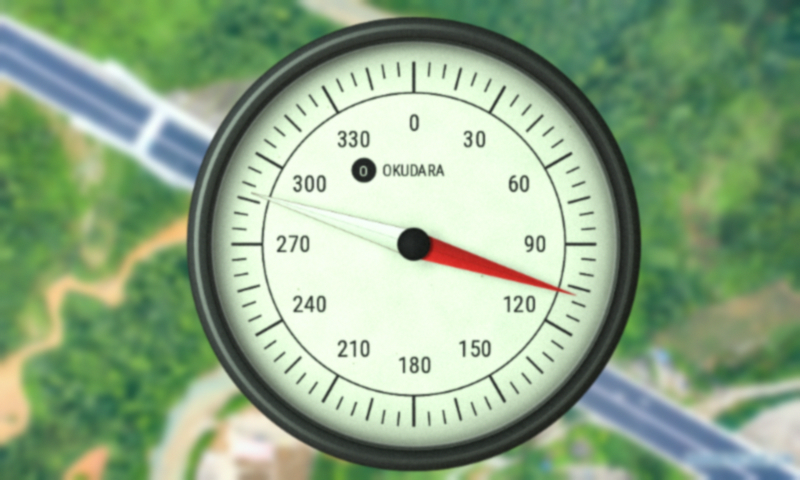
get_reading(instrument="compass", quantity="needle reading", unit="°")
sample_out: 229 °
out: 107.5 °
